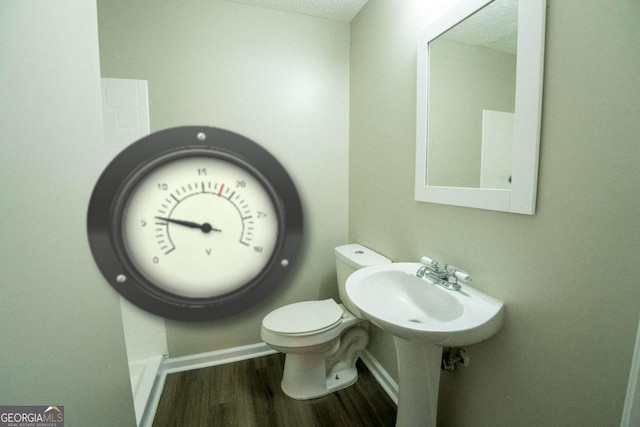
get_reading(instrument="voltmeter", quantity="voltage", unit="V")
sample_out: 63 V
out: 6 V
